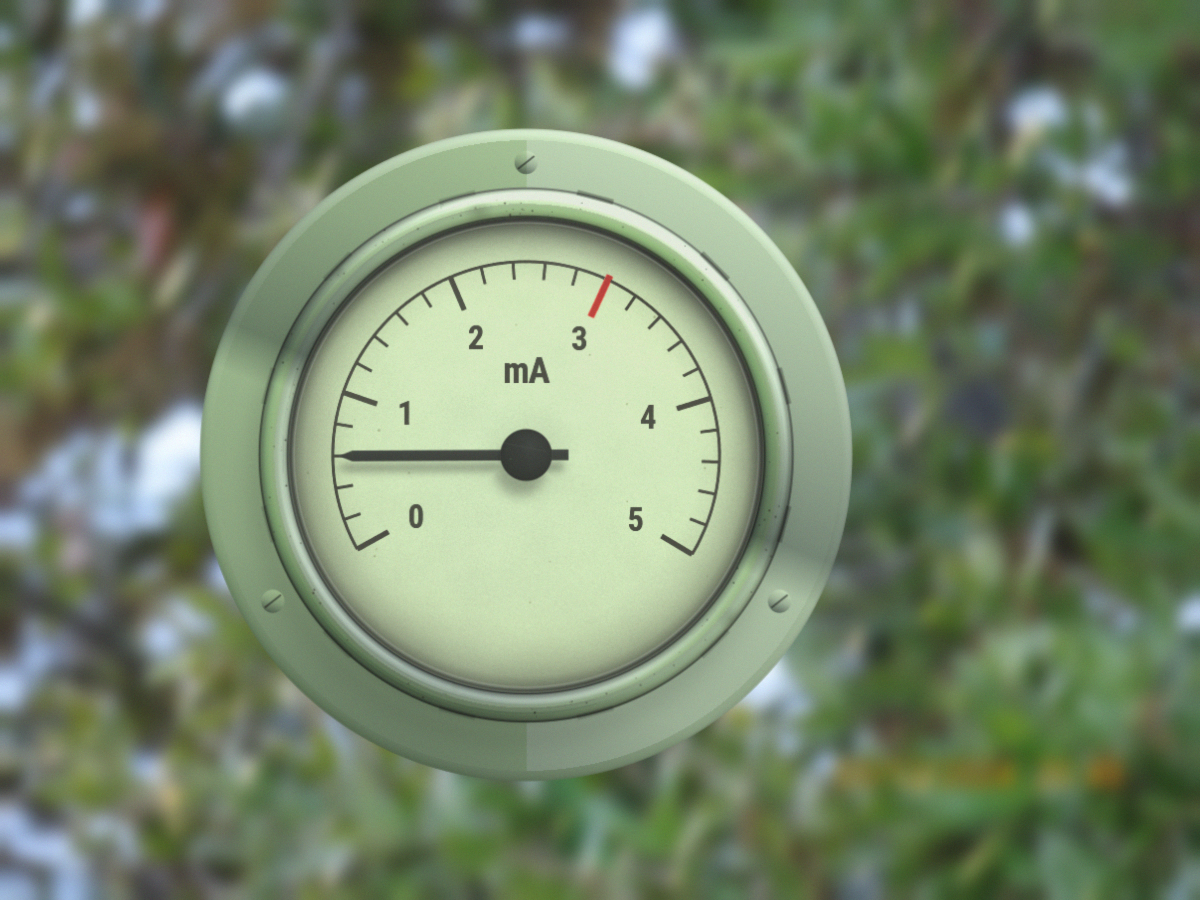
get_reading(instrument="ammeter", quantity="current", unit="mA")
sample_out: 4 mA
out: 0.6 mA
